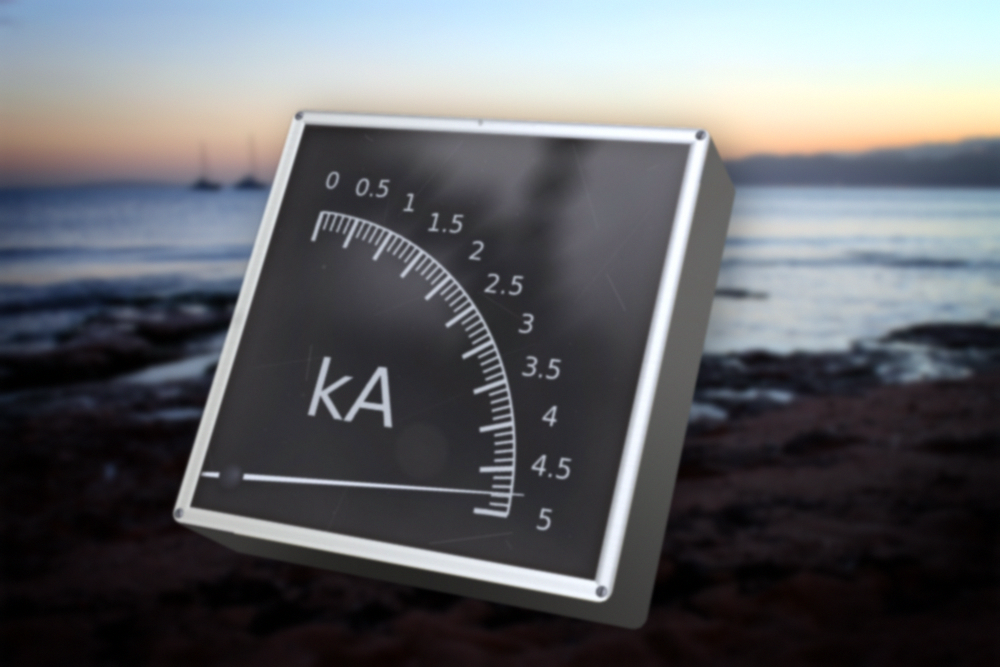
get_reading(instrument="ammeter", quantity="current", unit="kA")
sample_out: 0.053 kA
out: 4.8 kA
